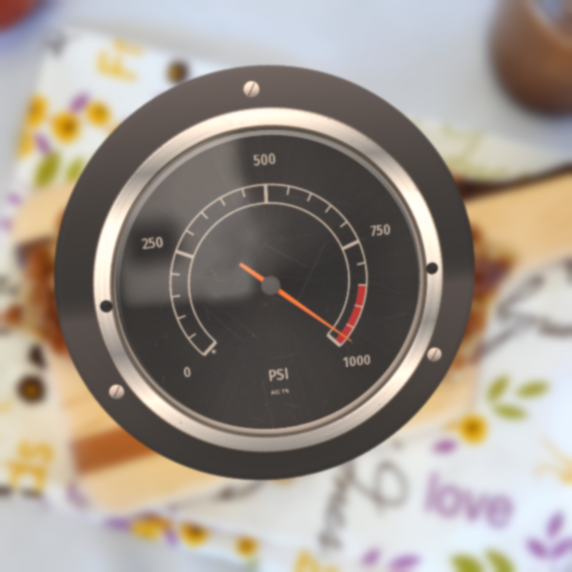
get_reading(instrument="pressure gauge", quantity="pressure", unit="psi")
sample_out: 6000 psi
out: 975 psi
